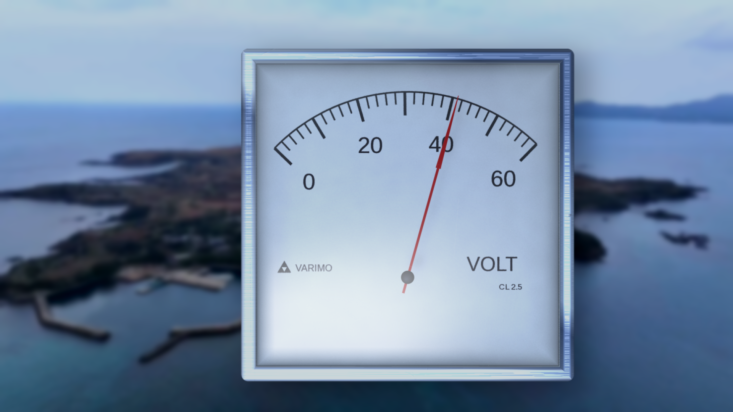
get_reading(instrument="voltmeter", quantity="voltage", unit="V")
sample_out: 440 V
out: 41 V
